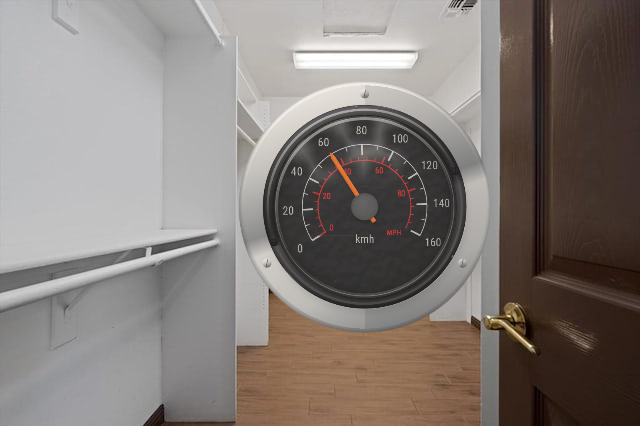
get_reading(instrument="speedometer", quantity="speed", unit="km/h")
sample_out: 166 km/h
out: 60 km/h
